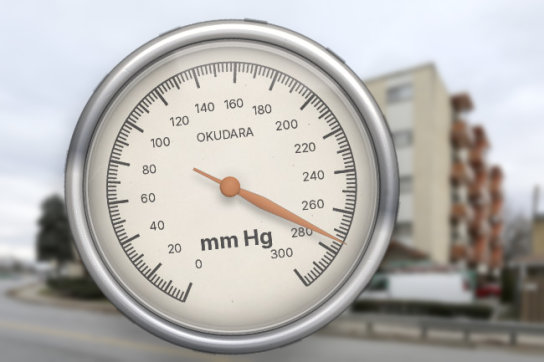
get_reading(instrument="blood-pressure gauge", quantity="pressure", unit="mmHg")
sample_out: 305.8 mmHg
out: 274 mmHg
